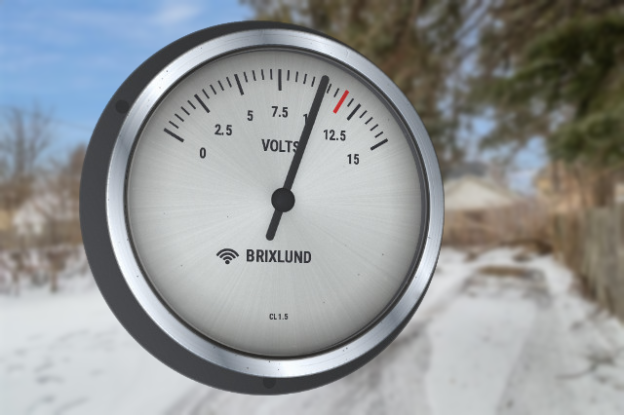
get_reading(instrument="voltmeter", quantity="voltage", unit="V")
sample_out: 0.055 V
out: 10 V
